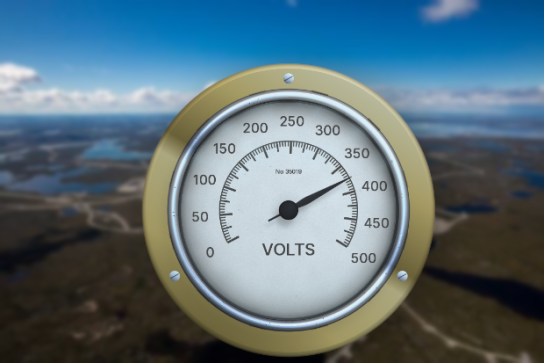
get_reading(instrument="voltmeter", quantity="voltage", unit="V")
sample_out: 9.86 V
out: 375 V
